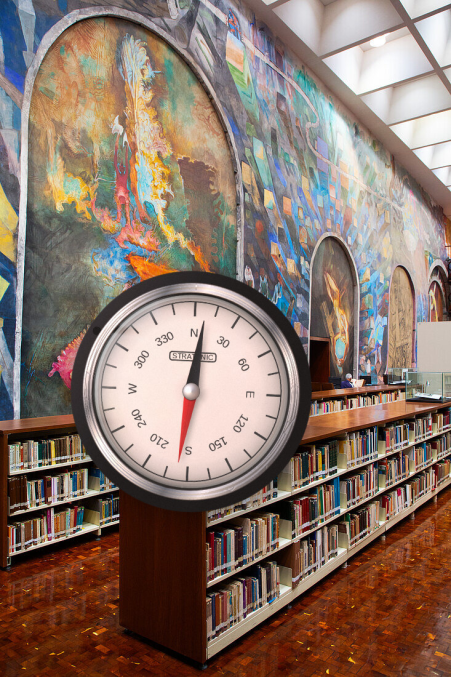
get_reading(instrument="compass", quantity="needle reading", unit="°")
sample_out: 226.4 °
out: 187.5 °
